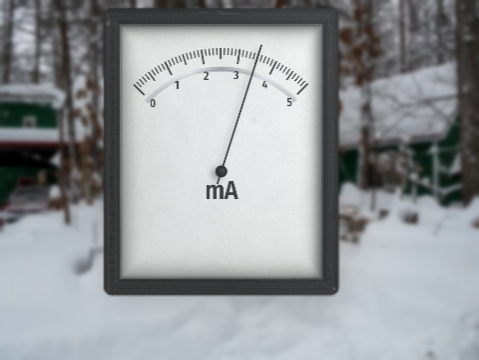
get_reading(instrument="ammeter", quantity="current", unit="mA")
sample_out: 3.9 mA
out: 3.5 mA
